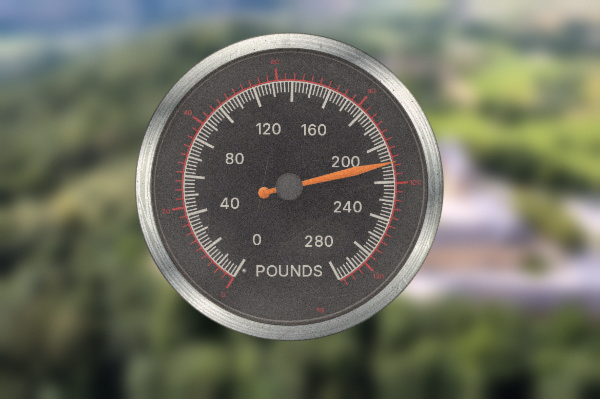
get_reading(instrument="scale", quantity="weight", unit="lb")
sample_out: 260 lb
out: 210 lb
